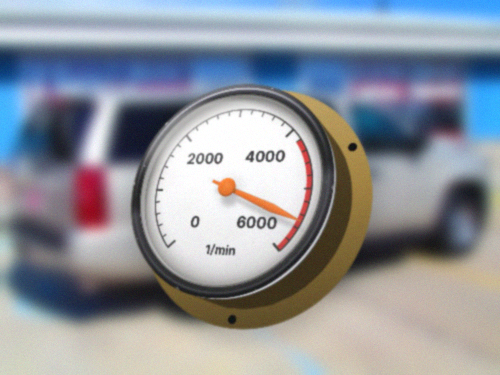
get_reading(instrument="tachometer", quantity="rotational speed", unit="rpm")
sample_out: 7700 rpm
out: 5500 rpm
